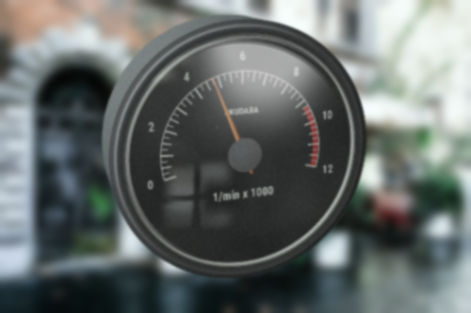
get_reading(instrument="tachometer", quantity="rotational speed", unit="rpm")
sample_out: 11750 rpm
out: 4750 rpm
